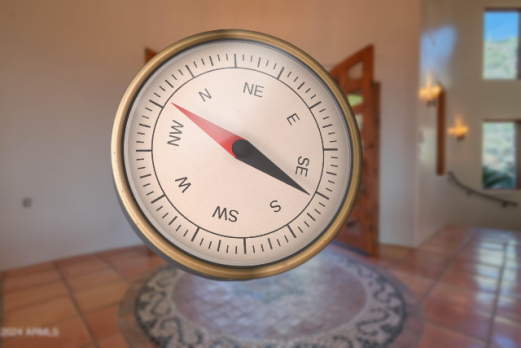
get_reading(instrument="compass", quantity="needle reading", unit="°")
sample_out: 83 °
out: 335 °
